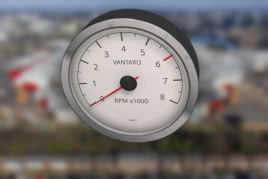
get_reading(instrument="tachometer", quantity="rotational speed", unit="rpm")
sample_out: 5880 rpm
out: 0 rpm
